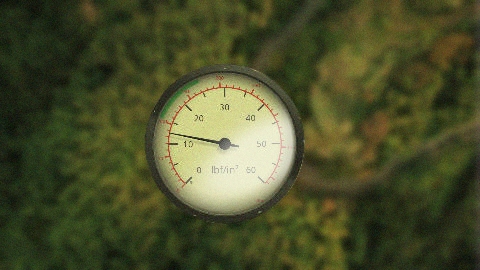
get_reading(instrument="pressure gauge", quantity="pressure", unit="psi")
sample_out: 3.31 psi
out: 12.5 psi
